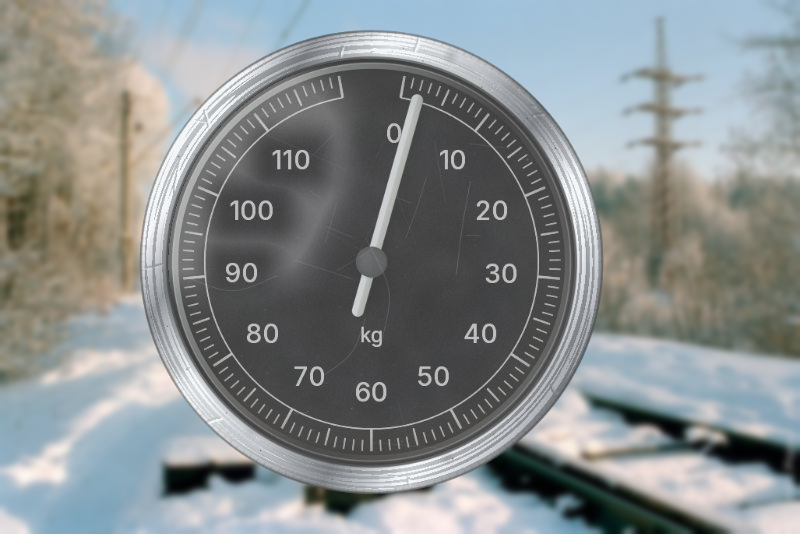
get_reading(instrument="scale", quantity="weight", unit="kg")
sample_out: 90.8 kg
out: 2 kg
